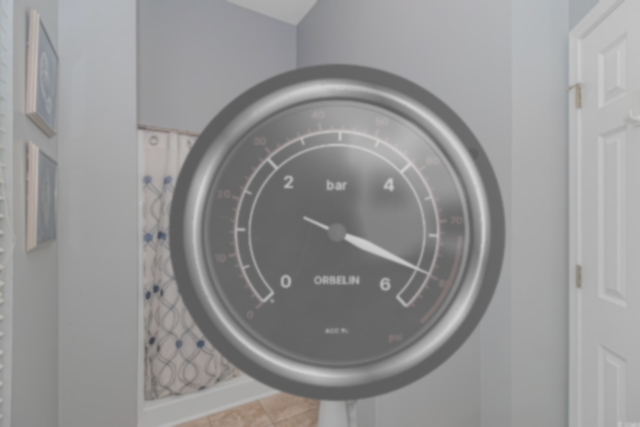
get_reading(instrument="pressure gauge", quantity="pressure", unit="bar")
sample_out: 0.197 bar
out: 5.5 bar
